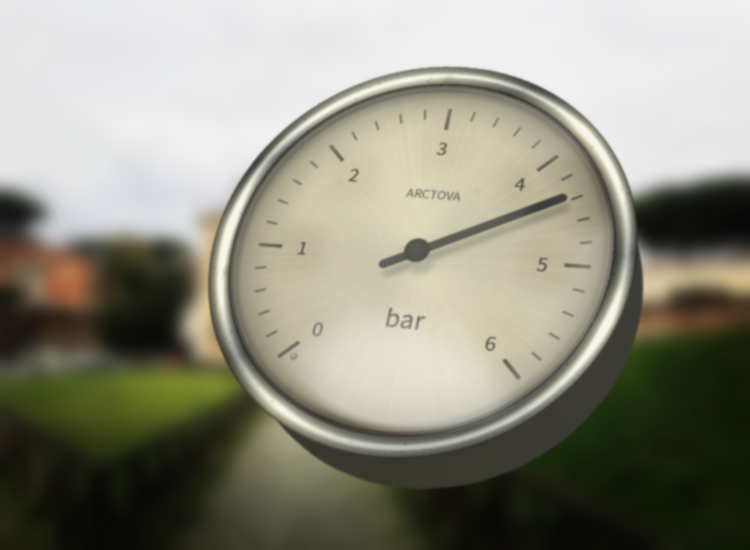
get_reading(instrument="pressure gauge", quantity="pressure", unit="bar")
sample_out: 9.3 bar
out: 4.4 bar
